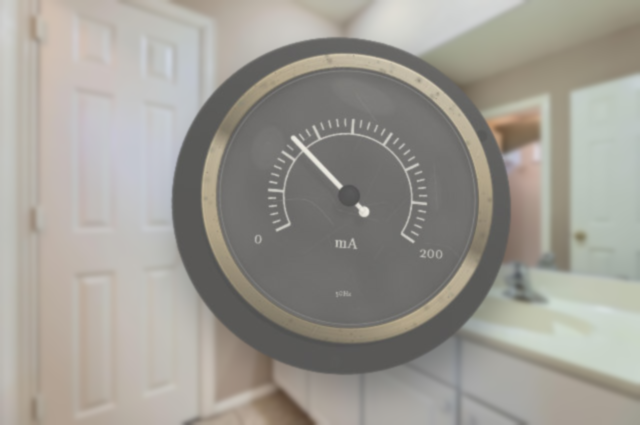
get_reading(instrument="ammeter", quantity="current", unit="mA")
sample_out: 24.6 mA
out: 60 mA
